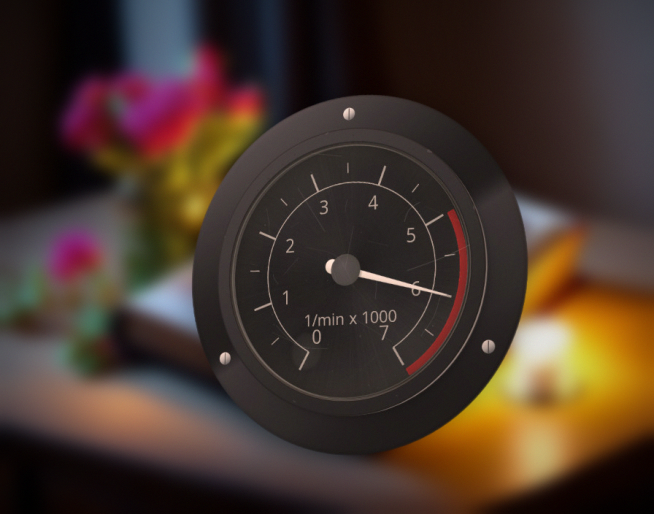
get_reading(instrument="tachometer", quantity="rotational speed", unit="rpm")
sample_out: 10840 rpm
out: 6000 rpm
